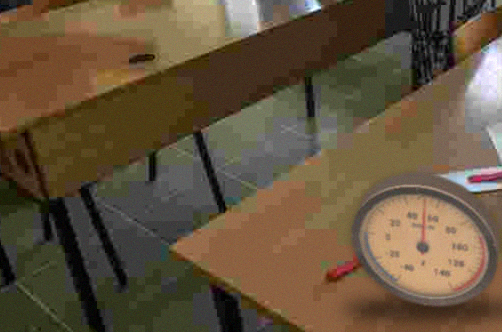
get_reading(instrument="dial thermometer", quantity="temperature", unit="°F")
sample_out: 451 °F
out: 52 °F
